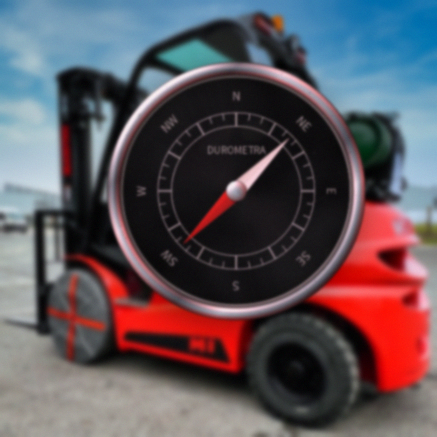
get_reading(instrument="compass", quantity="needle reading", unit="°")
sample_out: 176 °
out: 225 °
